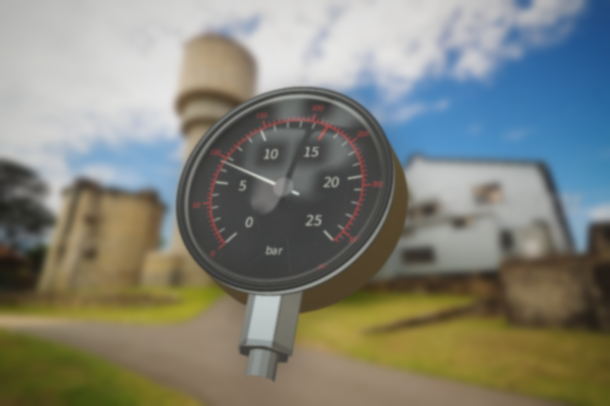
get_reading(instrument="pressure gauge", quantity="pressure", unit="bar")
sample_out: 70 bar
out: 6.5 bar
